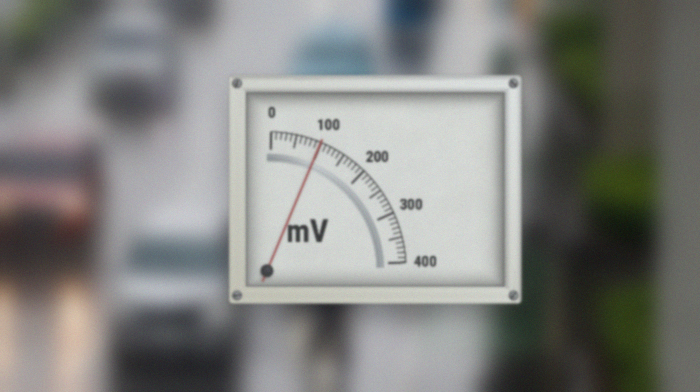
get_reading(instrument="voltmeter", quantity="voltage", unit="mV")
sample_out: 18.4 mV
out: 100 mV
